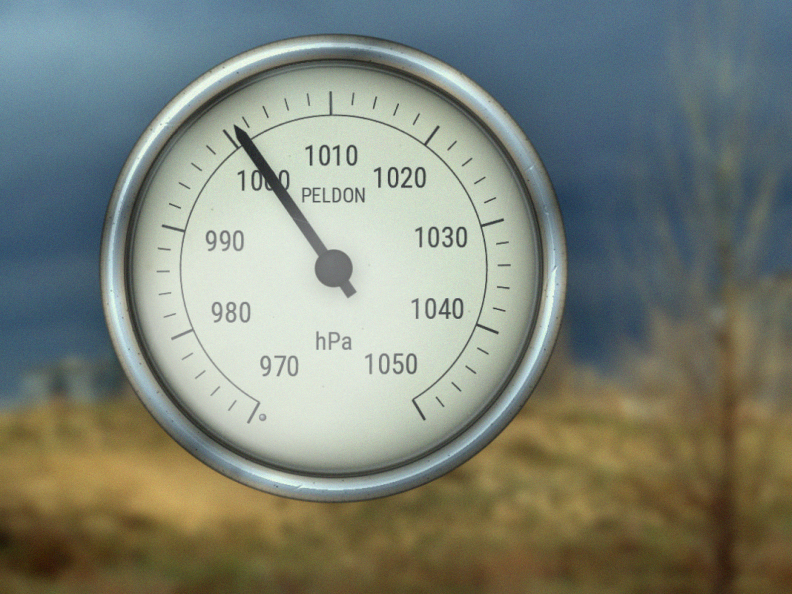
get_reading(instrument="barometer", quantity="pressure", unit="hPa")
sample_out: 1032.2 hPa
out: 1001 hPa
